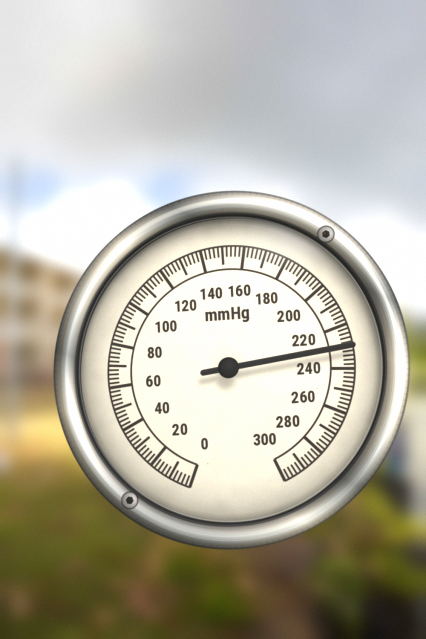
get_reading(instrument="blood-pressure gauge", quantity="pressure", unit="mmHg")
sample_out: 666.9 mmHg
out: 230 mmHg
